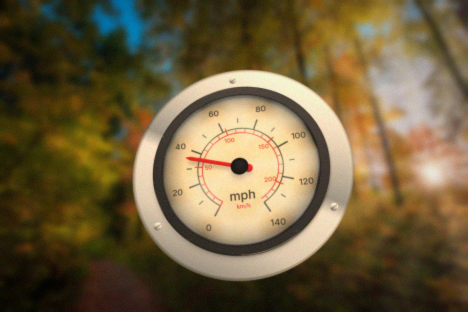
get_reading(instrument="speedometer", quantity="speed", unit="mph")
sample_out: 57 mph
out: 35 mph
